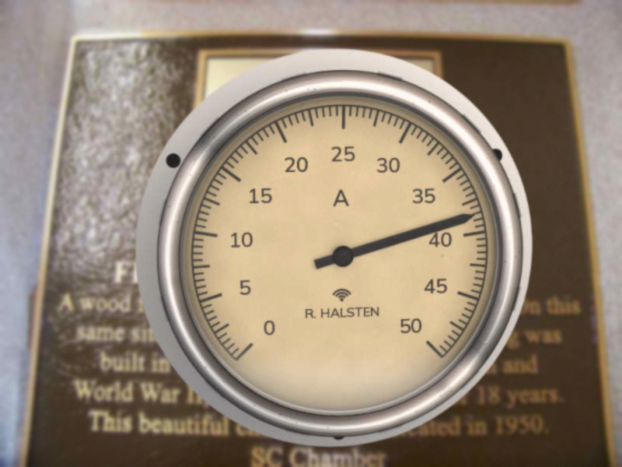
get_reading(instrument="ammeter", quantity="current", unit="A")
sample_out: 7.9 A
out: 38.5 A
